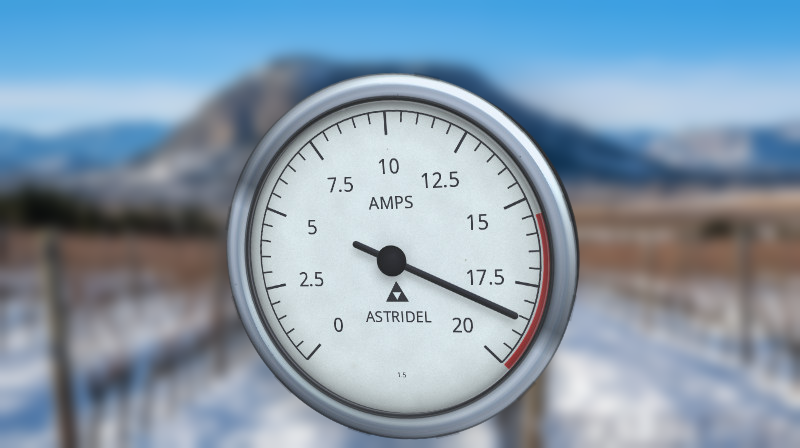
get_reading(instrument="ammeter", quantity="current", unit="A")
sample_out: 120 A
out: 18.5 A
